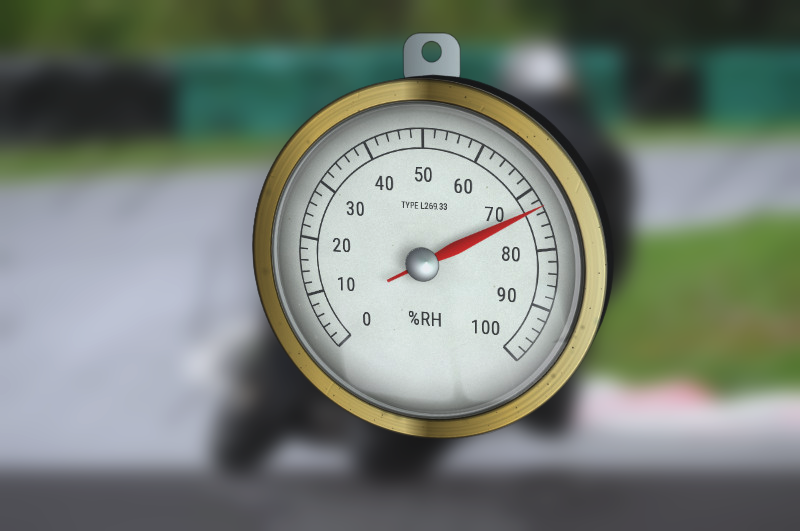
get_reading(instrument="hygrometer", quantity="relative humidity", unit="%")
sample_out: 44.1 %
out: 73 %
